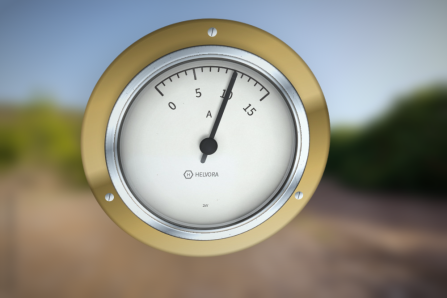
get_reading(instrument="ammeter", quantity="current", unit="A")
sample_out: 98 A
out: 10 A
